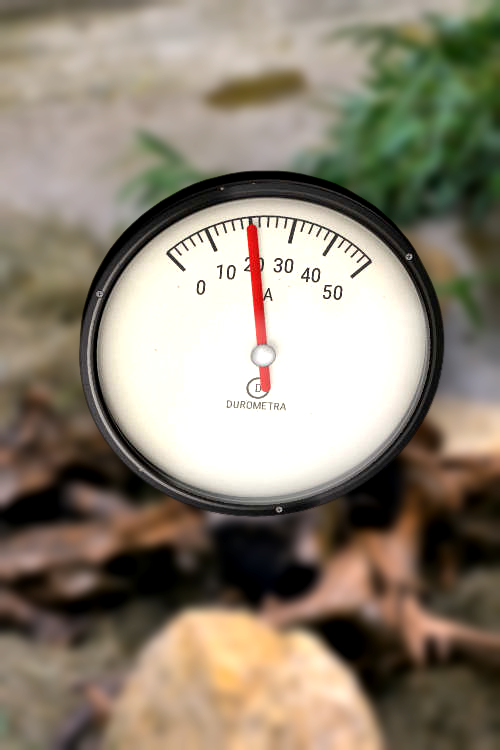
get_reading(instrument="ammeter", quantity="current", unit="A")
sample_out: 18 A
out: 20 A
